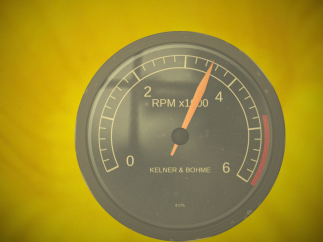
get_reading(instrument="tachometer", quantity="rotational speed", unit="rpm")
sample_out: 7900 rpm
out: 3500 rpm
